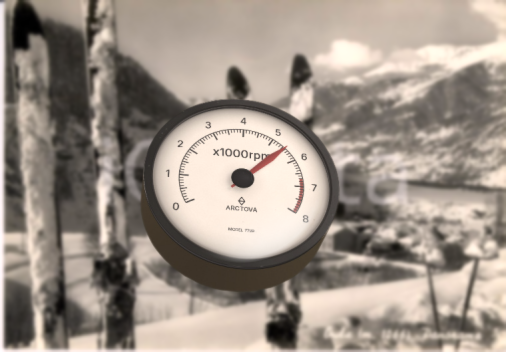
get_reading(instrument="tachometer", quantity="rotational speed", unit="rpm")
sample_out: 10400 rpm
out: 5500 rpm
